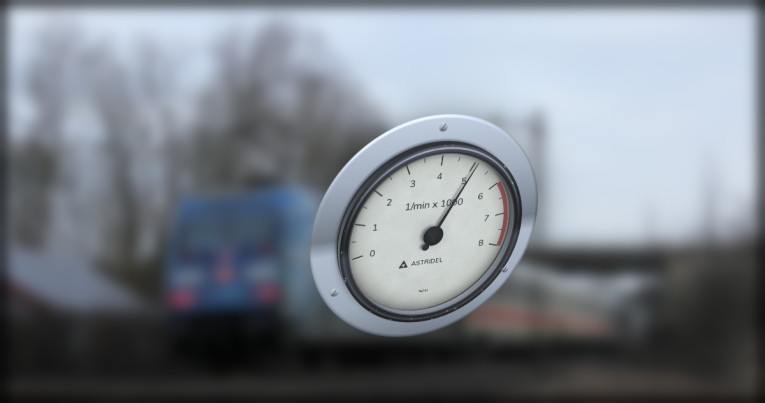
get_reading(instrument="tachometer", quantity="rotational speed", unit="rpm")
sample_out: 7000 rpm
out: 5000 rpm
